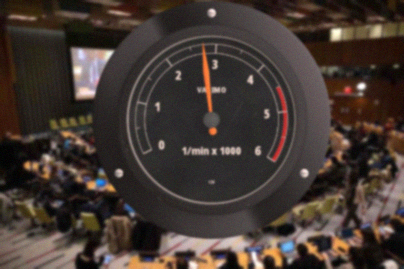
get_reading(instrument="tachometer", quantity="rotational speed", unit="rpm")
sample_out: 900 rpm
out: 2750 rpm
